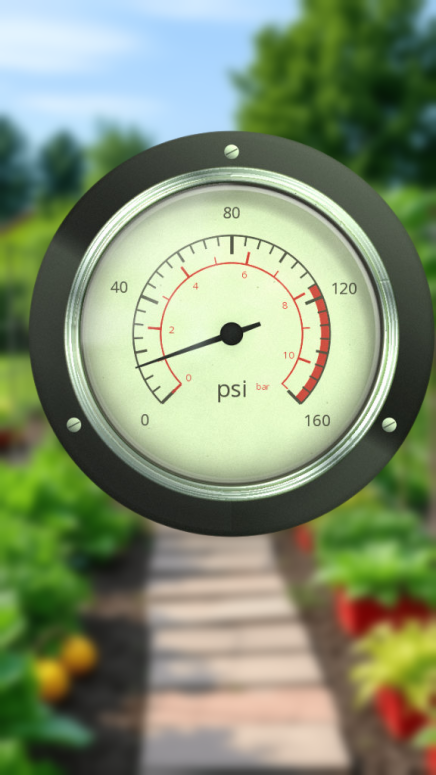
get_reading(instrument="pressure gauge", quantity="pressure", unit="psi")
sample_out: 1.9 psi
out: 15 psi
